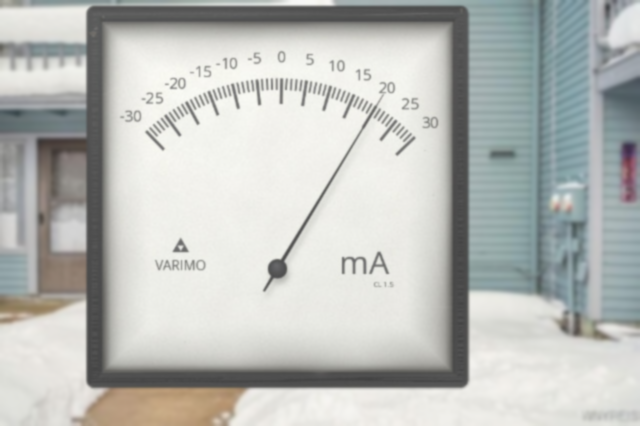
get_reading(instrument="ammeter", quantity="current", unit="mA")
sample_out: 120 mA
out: 20 mA
